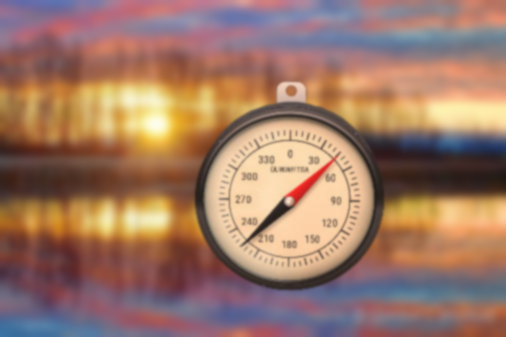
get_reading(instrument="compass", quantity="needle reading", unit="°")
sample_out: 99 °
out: 45 °
